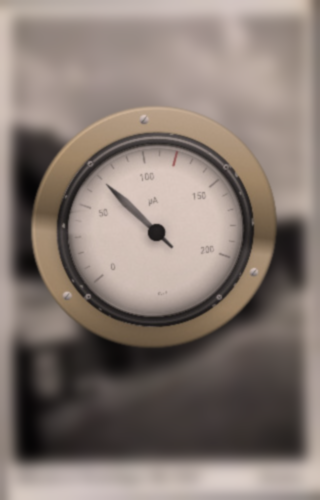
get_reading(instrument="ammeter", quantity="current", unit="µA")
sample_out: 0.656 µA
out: 70 µA
